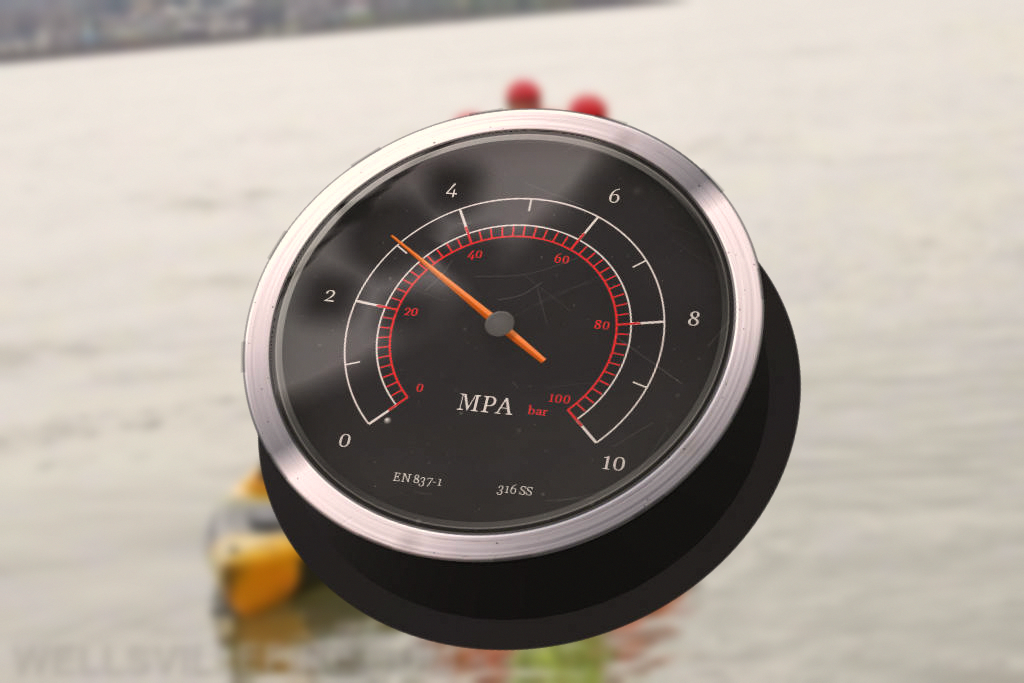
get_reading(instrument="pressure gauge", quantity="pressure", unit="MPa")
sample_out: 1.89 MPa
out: 3 MPa
